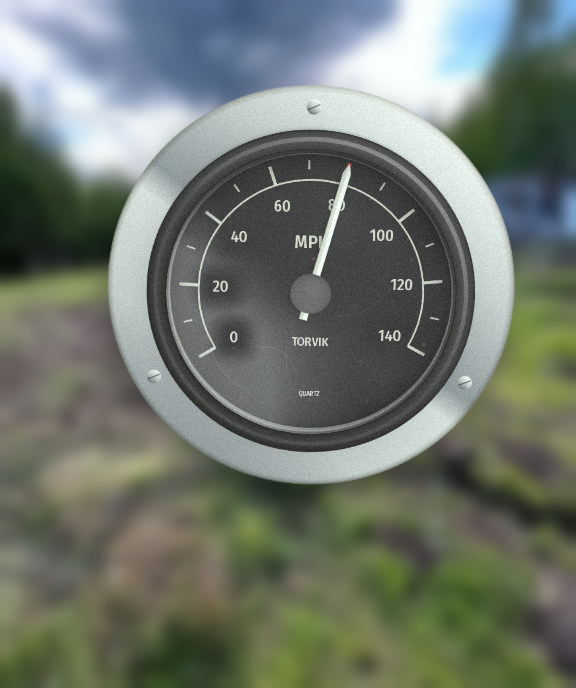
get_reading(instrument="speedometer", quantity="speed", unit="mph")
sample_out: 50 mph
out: 80 mph
